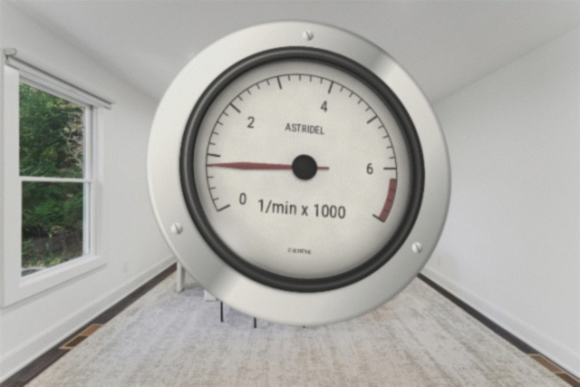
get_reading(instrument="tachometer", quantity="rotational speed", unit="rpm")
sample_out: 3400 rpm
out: 800 rpm
